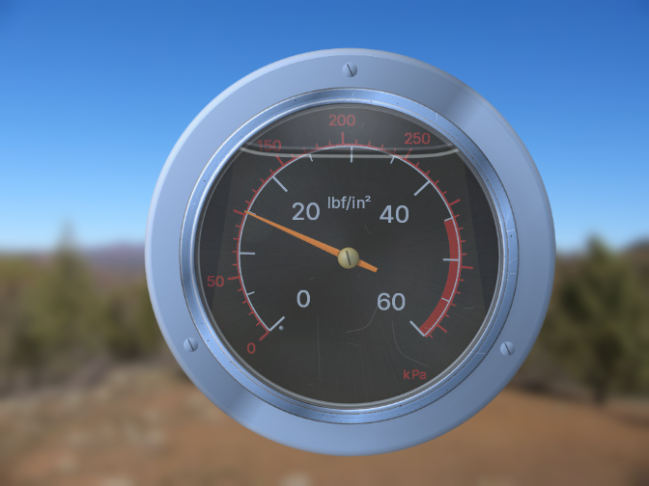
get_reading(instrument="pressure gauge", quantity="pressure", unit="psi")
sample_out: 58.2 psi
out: 15 psi
